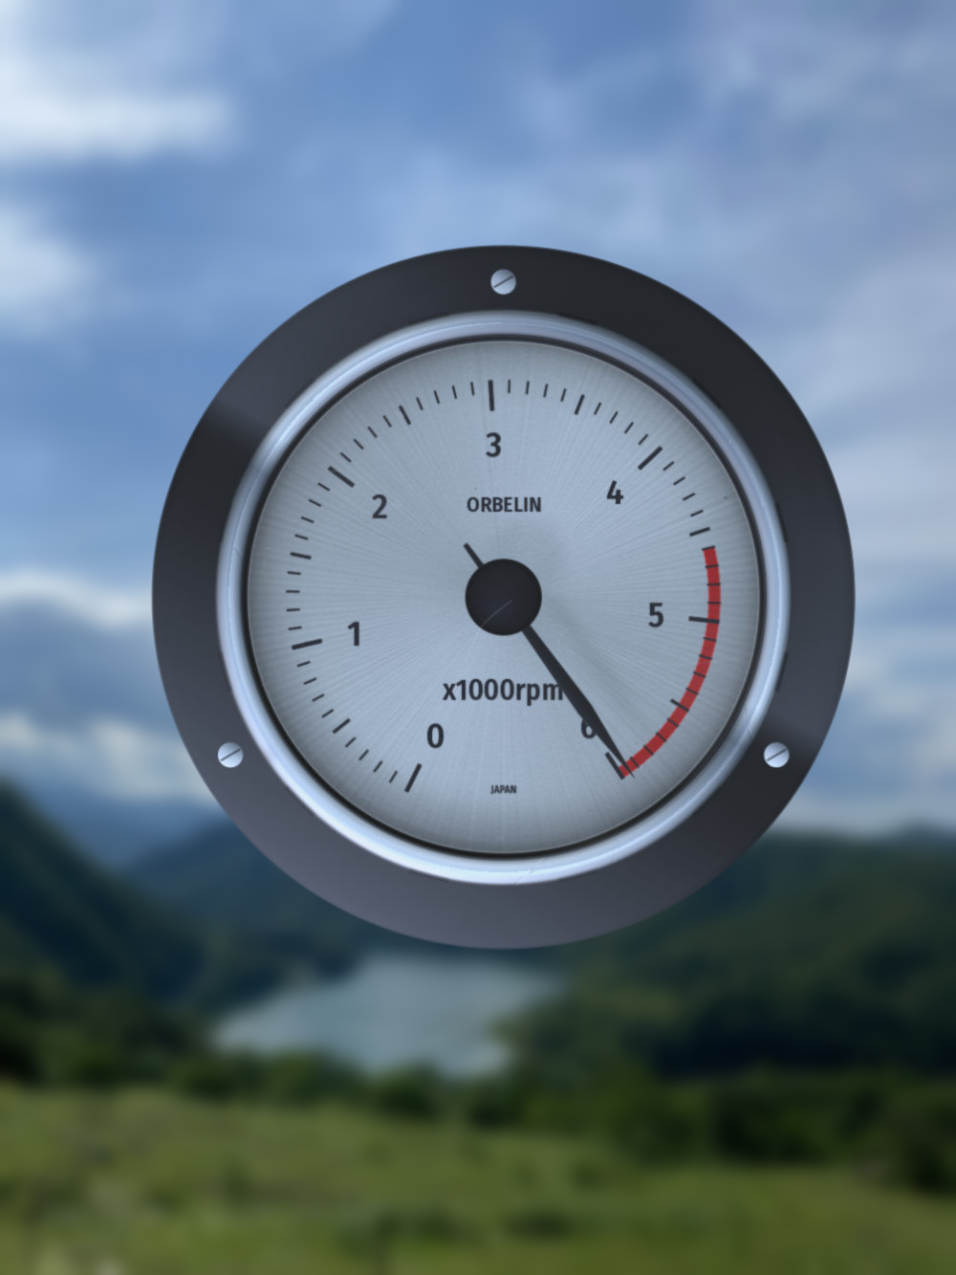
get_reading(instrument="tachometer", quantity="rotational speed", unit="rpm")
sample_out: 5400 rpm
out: 5950 rpm
